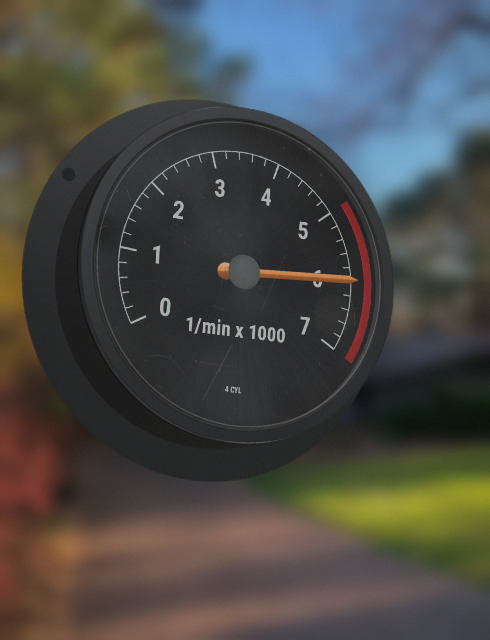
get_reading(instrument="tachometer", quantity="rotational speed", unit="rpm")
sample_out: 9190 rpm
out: 6000 rpm
